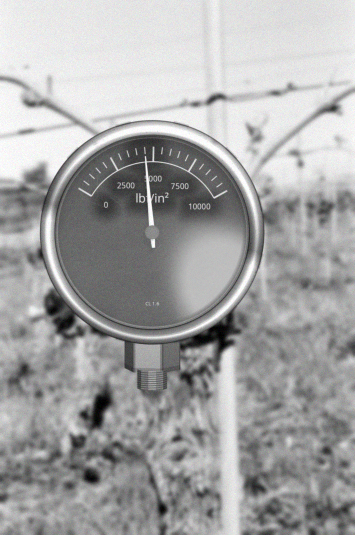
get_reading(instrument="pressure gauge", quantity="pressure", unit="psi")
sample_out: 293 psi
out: 4500 psi
